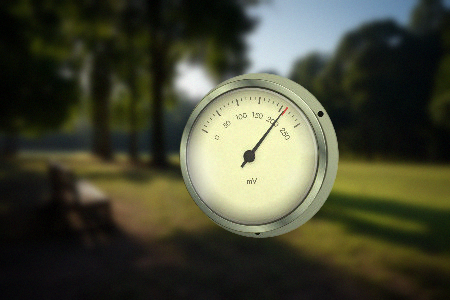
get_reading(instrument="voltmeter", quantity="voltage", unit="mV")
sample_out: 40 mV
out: 210 mV
